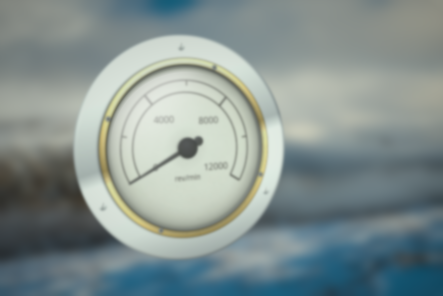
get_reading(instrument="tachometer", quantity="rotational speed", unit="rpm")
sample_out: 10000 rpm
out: 0 rpm
